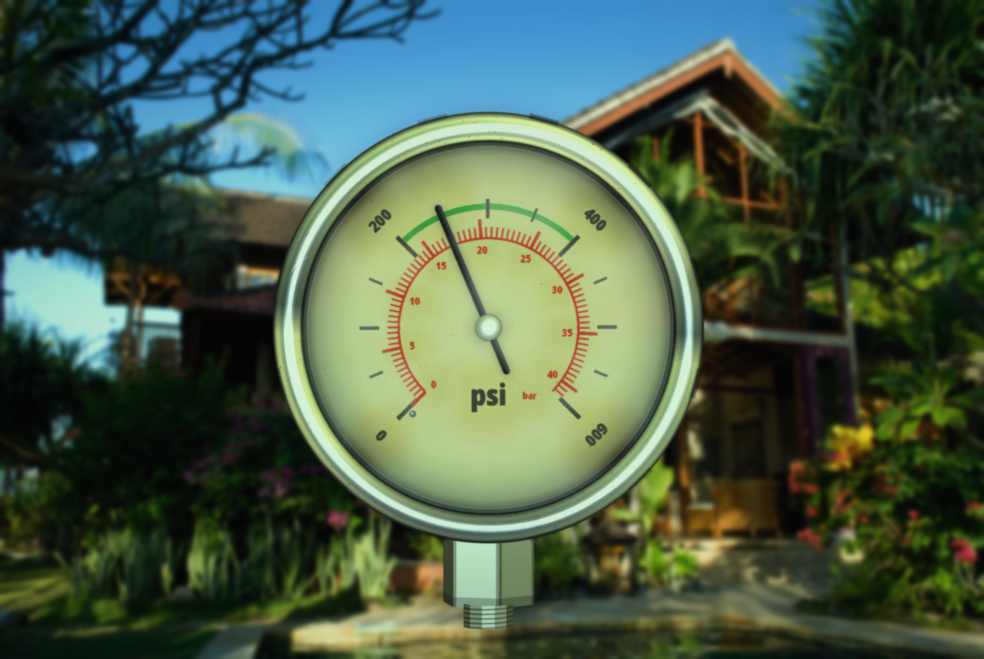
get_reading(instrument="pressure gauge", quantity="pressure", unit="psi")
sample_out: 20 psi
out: 250 psi
